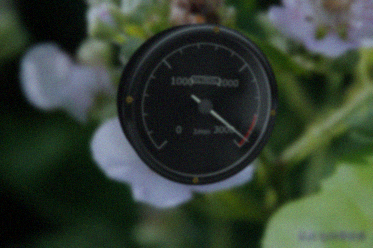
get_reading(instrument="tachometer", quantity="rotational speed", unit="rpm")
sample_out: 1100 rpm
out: 2900 rpm
